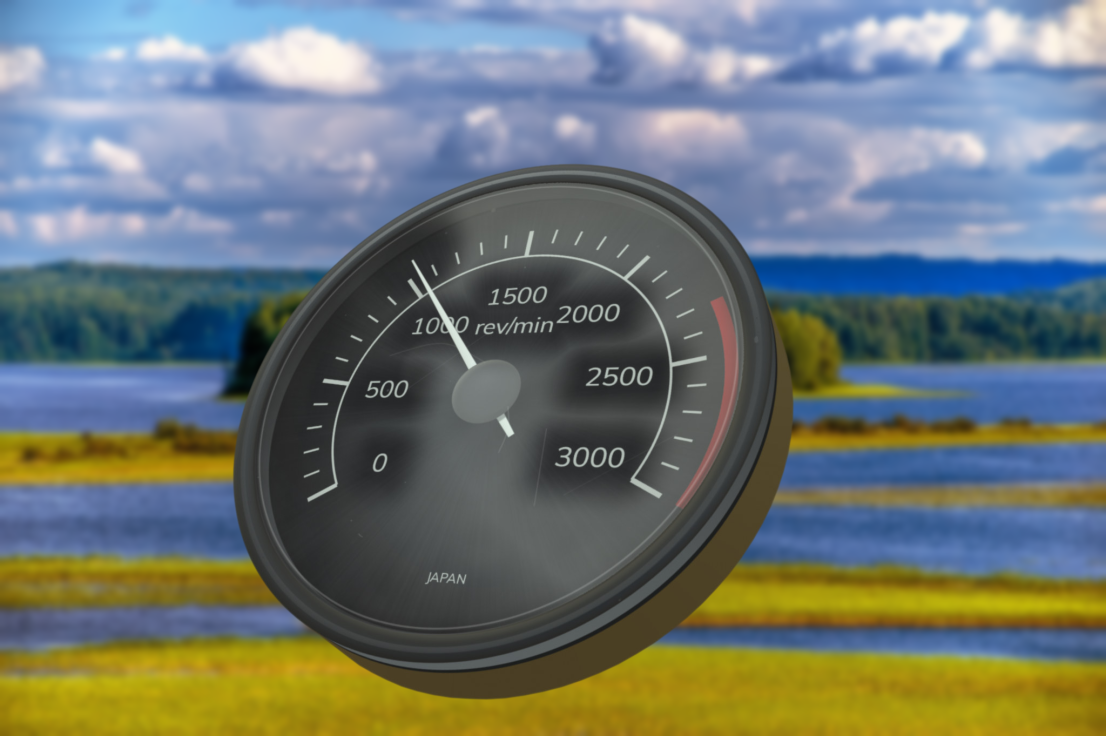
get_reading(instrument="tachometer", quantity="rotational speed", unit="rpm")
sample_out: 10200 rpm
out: 1050 rpm
